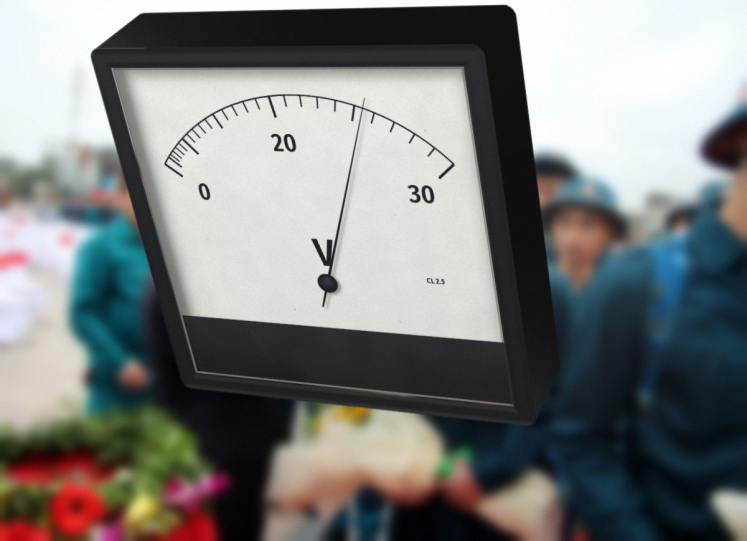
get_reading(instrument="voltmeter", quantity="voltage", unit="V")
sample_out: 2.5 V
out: 25.5 V
